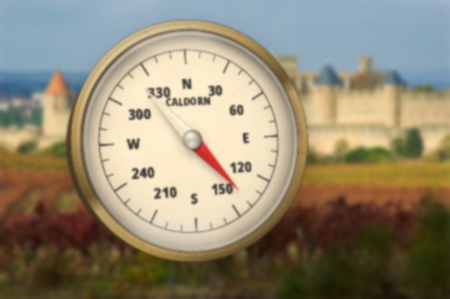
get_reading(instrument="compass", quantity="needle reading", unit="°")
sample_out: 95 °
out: 140 °
